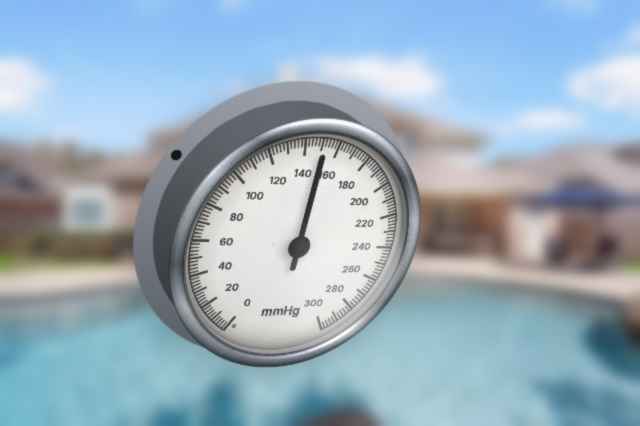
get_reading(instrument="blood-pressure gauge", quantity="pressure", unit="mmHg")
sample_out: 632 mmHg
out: 150 mmHg
